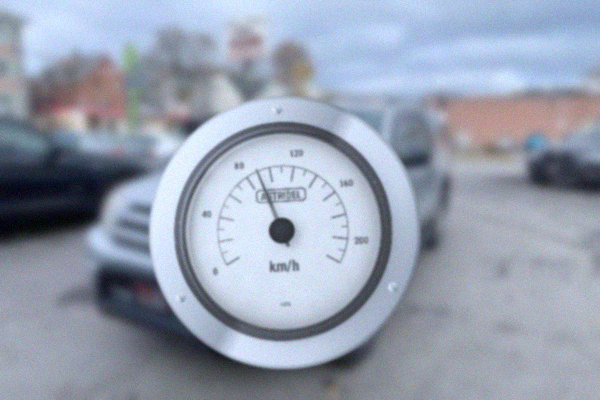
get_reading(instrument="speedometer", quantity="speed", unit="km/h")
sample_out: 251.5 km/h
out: 90 km/h
